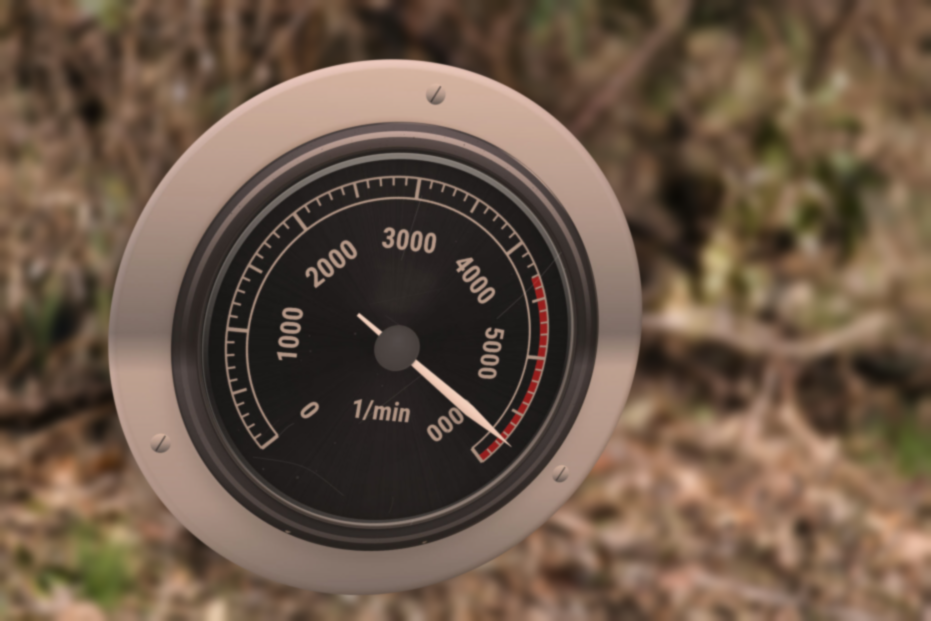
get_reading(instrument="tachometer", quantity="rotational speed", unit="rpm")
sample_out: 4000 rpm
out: 5750 rpm
